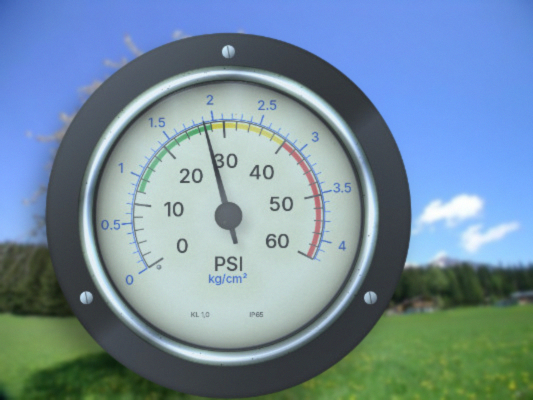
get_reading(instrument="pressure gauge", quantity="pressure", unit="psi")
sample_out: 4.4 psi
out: 27 psi
